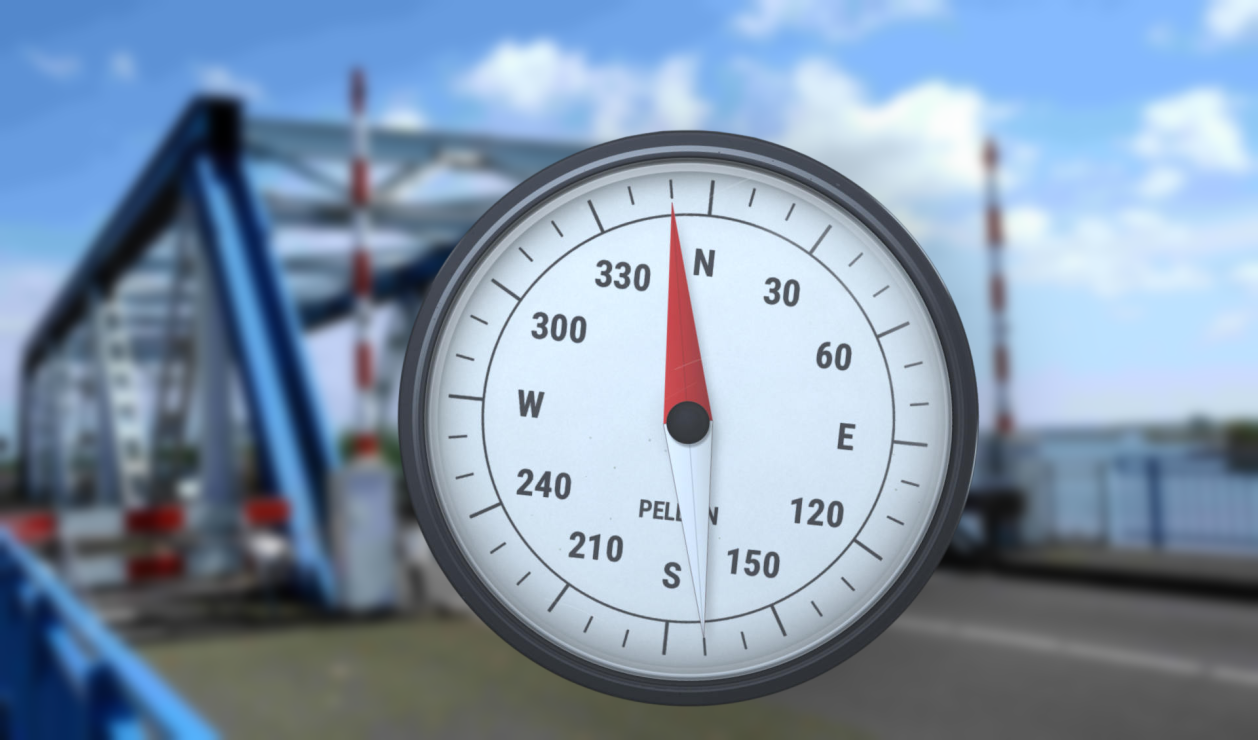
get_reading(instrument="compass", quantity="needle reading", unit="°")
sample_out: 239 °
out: 350 °
